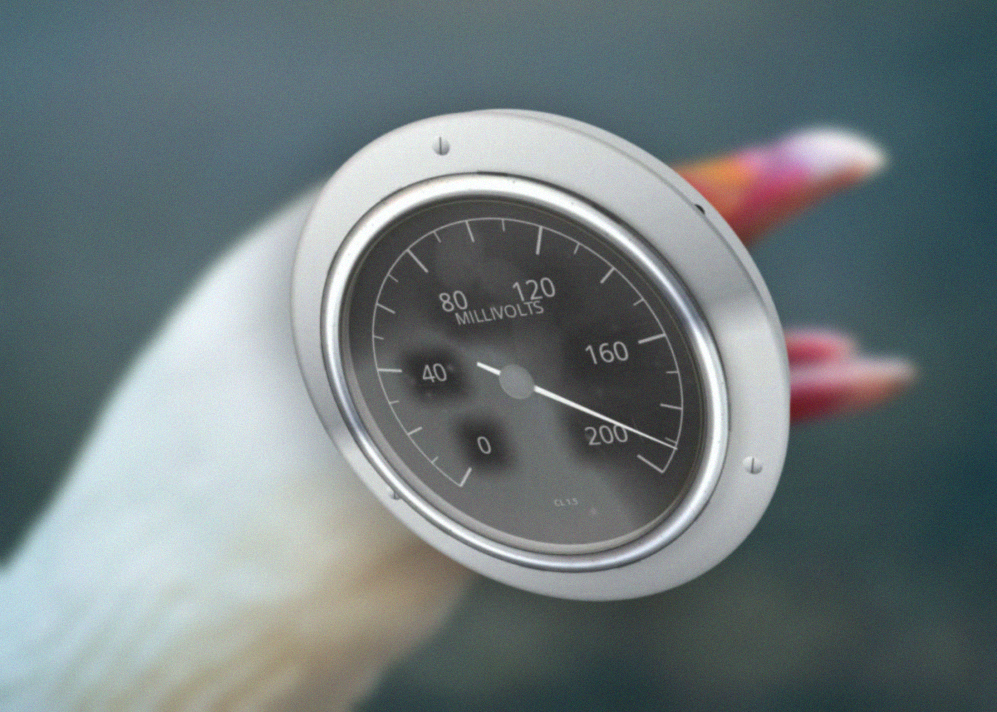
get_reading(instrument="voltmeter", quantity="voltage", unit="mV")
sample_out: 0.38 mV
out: 190 mV
